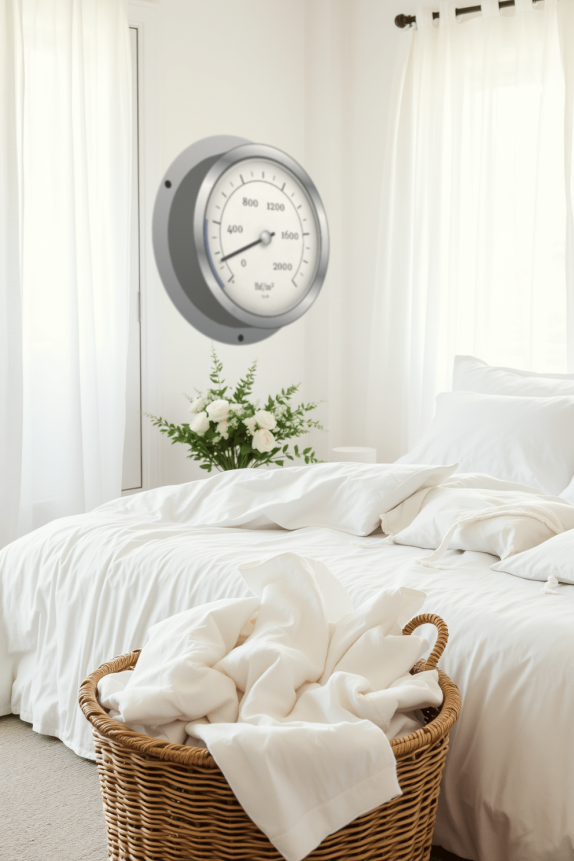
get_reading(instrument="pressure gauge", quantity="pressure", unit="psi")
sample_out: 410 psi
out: 150 psi
